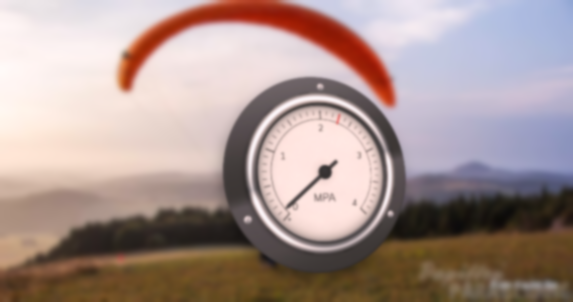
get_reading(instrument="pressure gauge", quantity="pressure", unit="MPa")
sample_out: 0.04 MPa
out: 0.1 MPa
